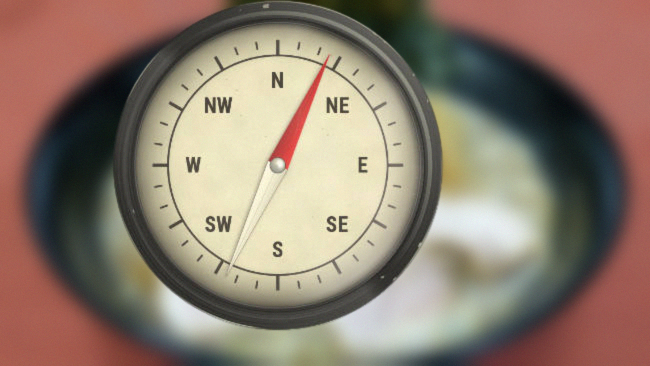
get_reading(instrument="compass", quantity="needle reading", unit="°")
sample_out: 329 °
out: 25 °
